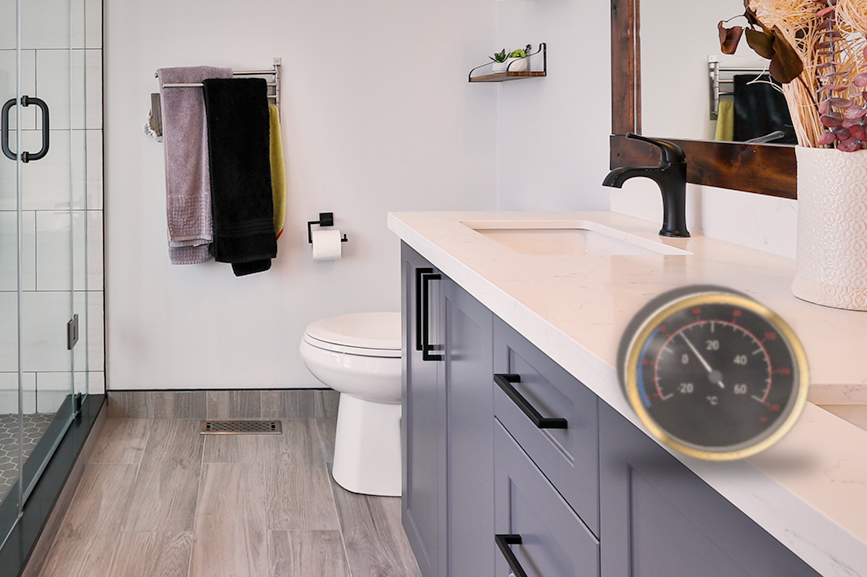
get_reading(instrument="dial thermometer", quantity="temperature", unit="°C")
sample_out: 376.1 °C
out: 8 °C
